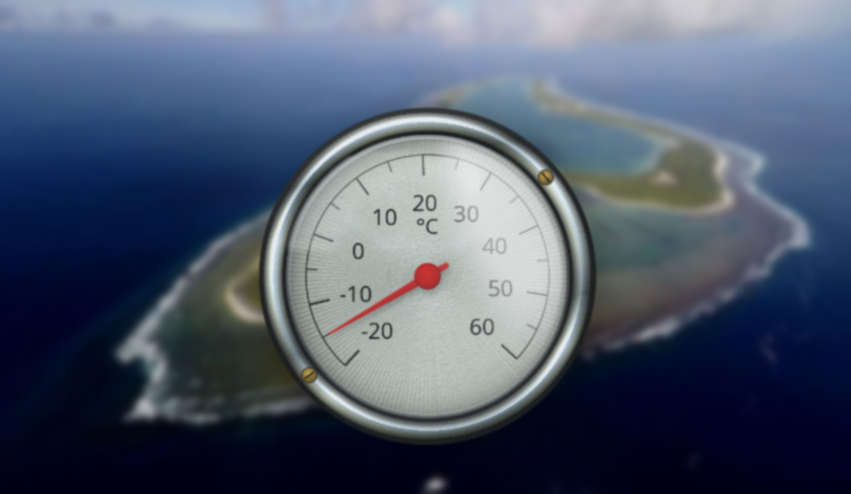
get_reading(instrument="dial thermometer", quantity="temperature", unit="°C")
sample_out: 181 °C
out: -15 °C
